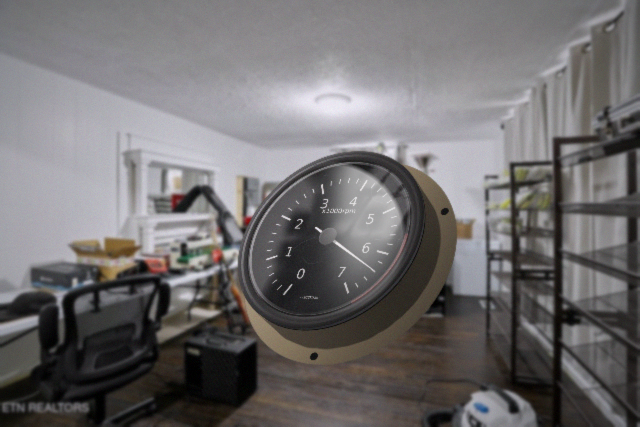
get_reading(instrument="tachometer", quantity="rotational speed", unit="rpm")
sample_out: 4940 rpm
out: 6400 rpm
